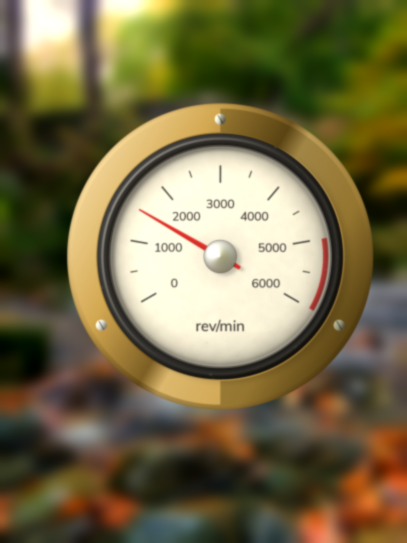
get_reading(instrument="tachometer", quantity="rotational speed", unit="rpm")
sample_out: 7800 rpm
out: 1500 rpm
